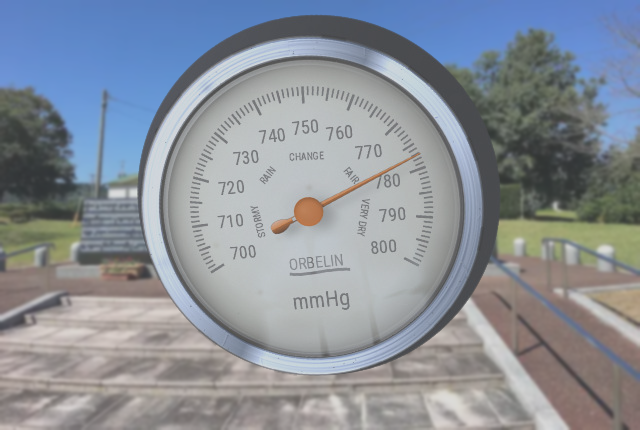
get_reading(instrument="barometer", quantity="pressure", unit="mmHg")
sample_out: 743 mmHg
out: 777 mmHg
